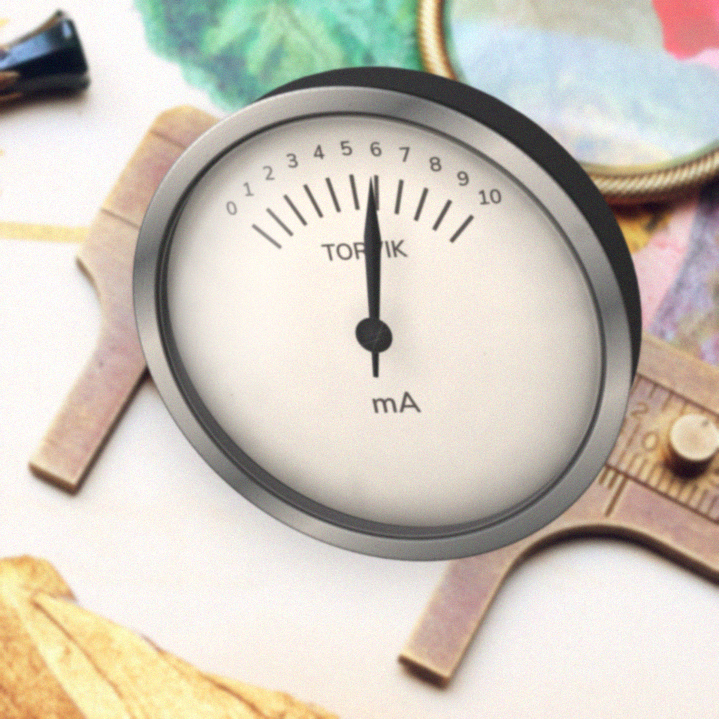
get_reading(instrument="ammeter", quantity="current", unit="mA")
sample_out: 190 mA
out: 6 mA
